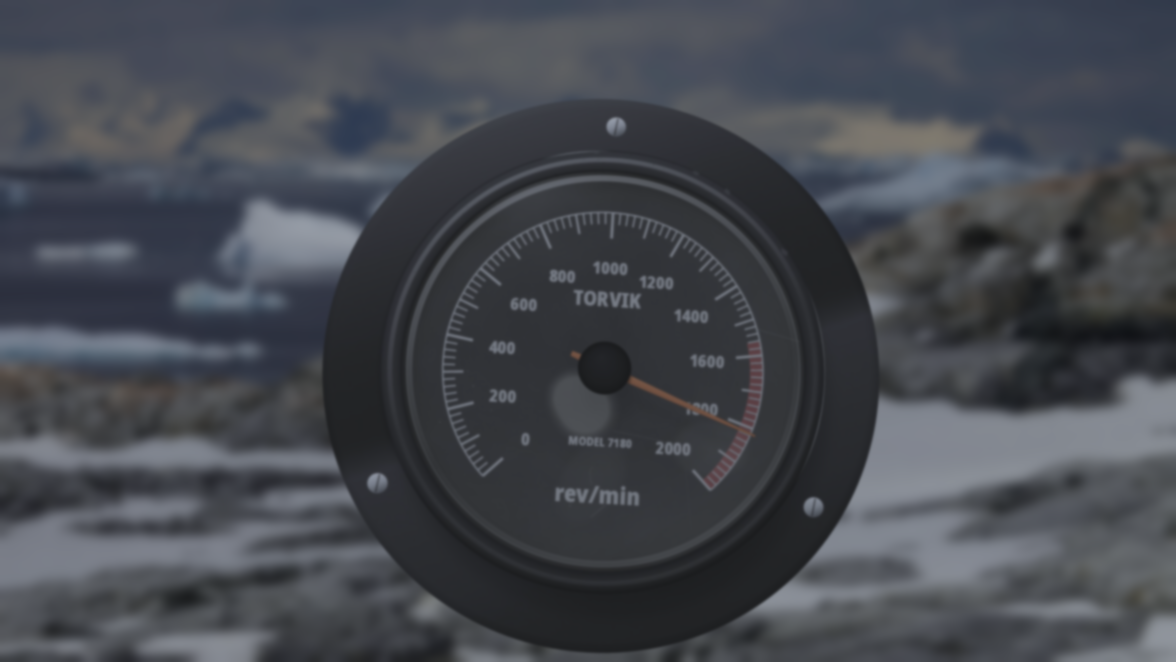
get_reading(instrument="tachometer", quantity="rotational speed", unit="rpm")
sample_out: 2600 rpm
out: 1820 rpm
